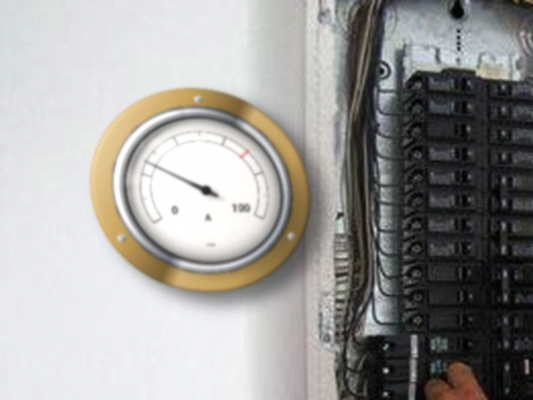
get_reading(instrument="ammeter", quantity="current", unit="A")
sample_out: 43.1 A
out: 25 A
